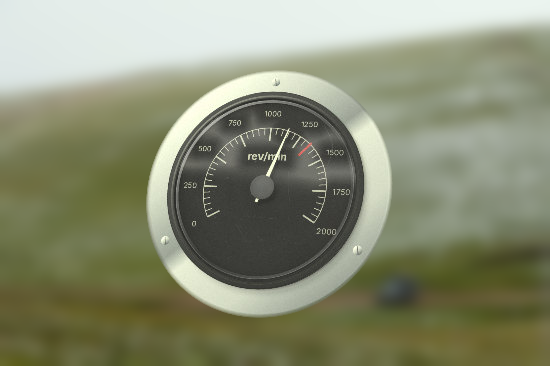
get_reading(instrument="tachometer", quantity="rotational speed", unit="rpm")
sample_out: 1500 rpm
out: 1150 rpm
